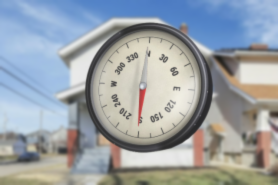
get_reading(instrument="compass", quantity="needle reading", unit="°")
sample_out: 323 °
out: 180 °
